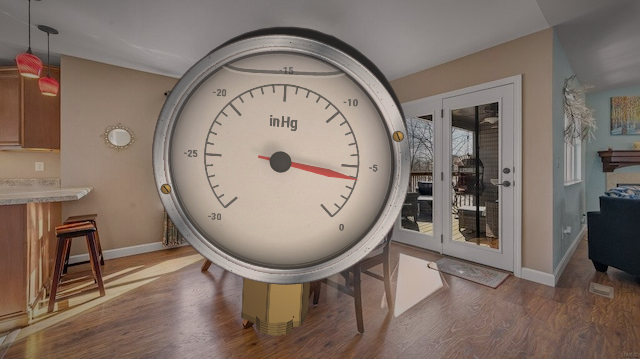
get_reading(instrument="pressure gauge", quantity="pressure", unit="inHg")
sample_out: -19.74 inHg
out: -4 inHg
